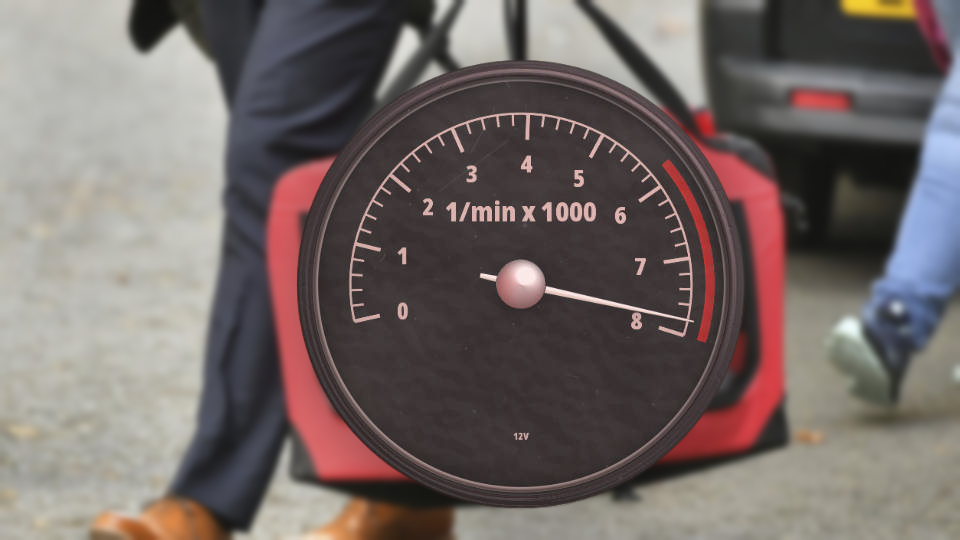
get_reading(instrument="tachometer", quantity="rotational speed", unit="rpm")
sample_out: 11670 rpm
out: 7800 rpm
